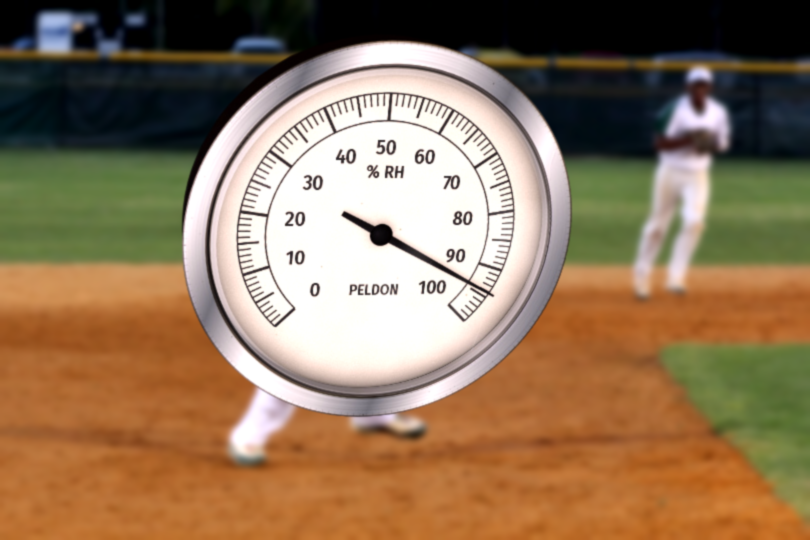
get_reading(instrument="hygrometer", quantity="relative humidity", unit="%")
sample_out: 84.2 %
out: 94 %
